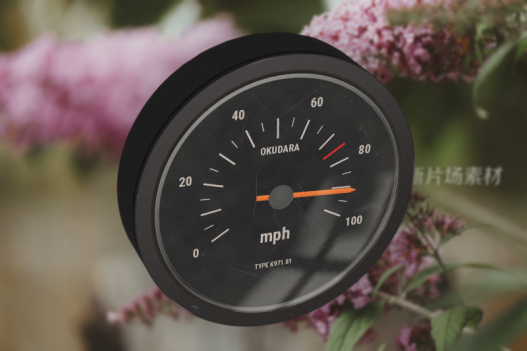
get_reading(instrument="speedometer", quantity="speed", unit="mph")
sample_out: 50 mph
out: 90 mph
